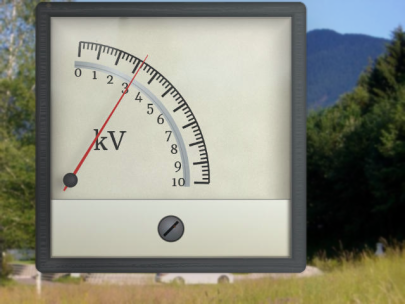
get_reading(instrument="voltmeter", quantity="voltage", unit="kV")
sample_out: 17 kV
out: 3.2 kV
